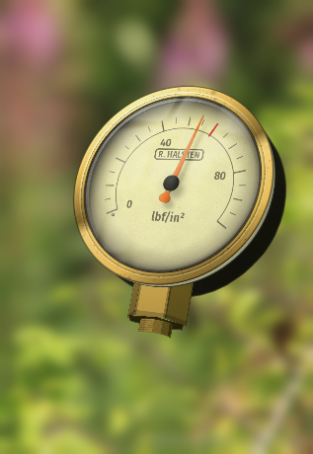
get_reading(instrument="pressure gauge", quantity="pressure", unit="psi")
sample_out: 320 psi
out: 55 psi
